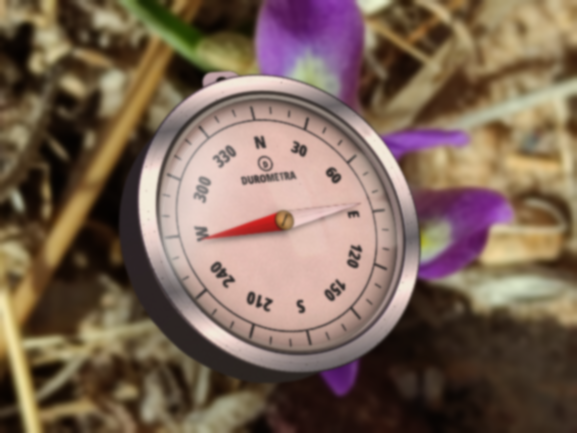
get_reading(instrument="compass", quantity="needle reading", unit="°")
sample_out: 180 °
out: 265 °
